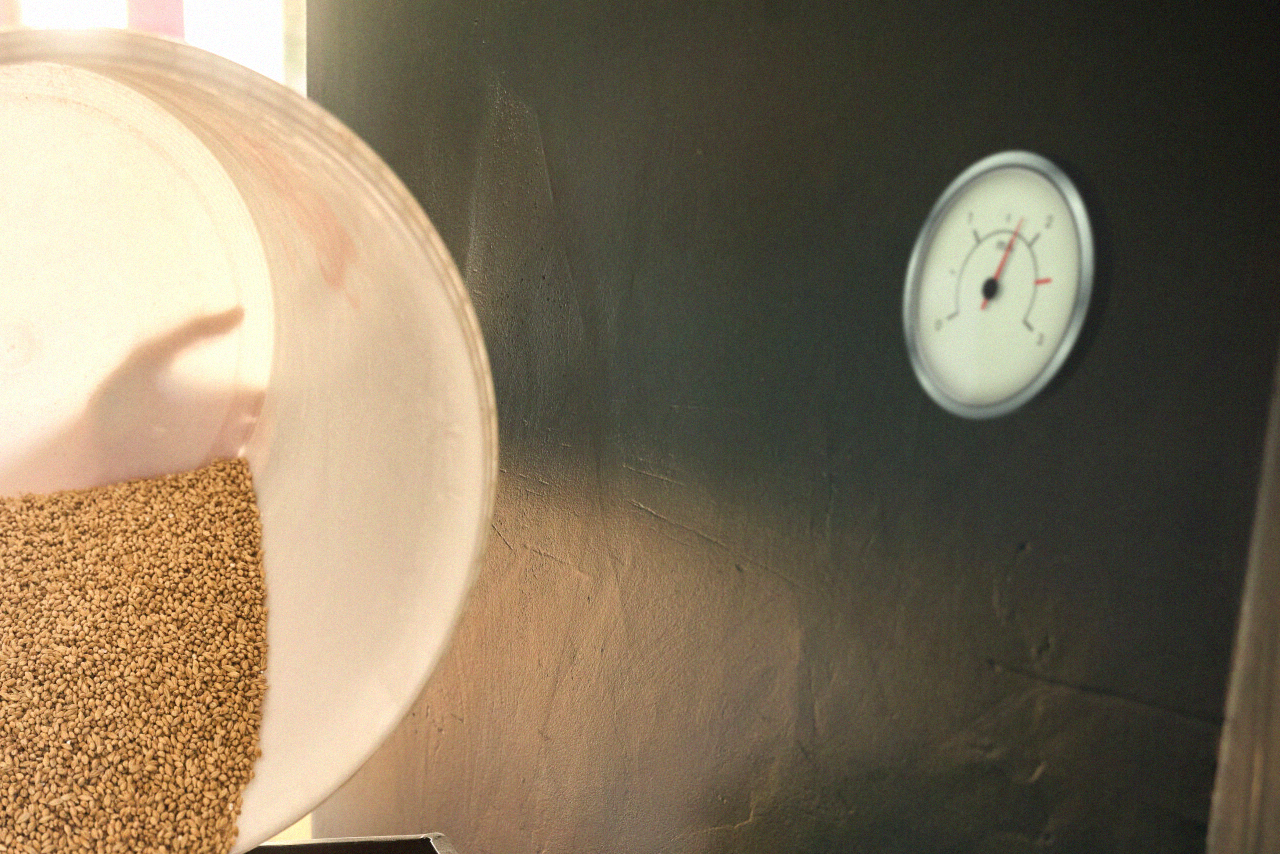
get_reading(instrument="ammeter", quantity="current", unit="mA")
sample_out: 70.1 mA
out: 1.75 mA
